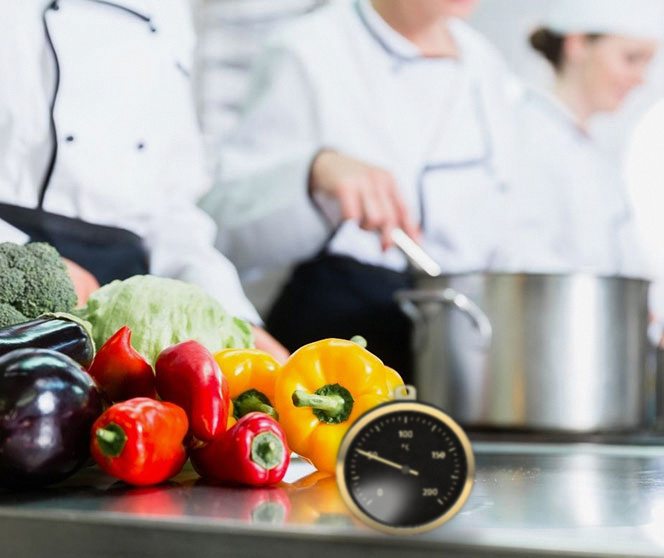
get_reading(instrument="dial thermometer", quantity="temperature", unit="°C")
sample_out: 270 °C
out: 50 °C
